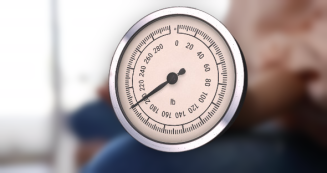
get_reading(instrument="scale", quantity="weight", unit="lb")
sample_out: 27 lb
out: 200 lb
